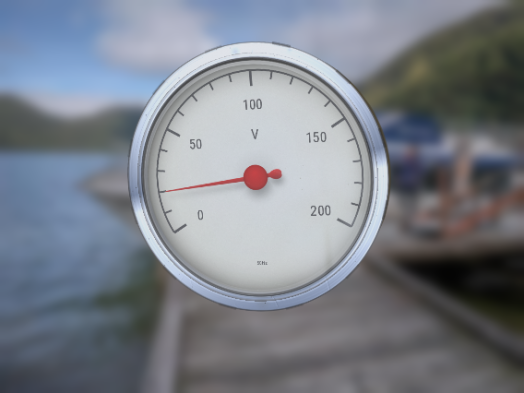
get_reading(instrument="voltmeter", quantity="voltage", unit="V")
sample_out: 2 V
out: 20 V
